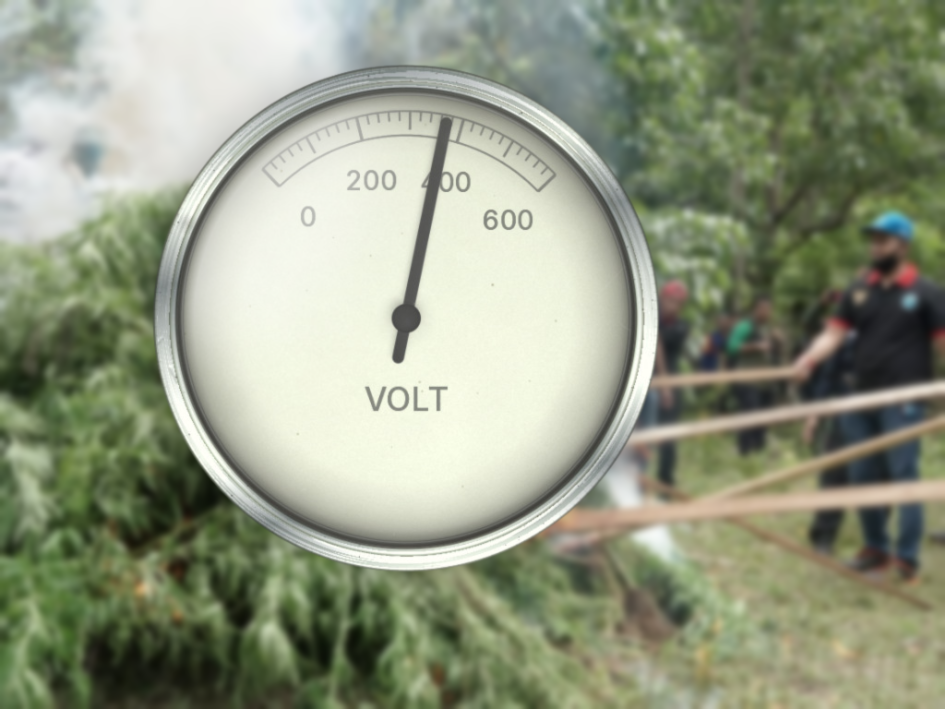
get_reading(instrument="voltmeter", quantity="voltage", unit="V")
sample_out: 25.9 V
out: 370 V
